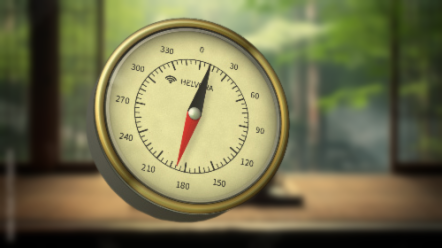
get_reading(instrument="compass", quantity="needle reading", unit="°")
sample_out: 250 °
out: 190 °
